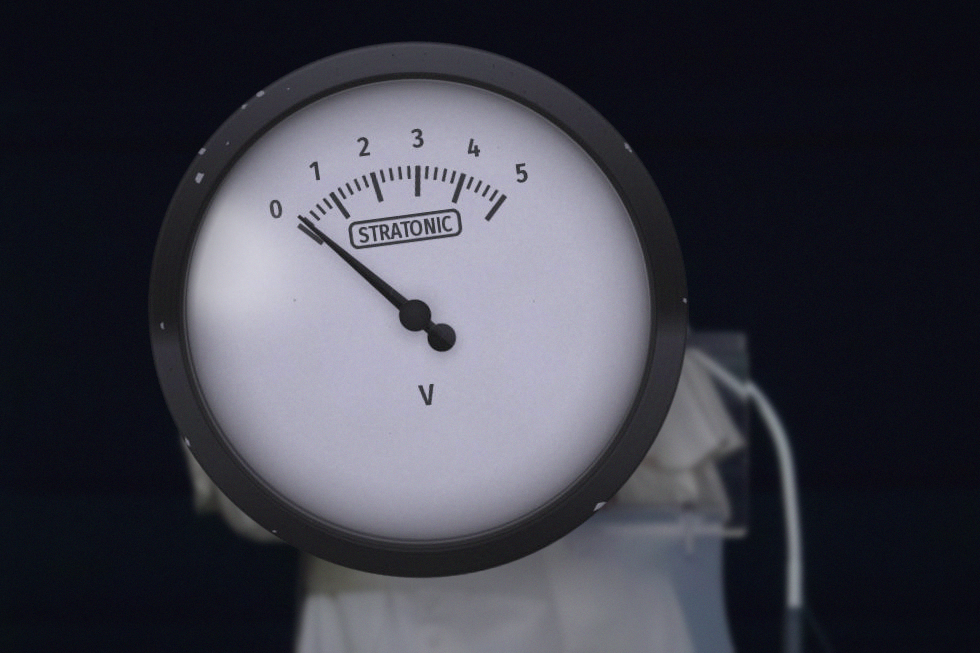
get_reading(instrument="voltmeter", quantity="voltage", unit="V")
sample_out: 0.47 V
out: 0.2 V
